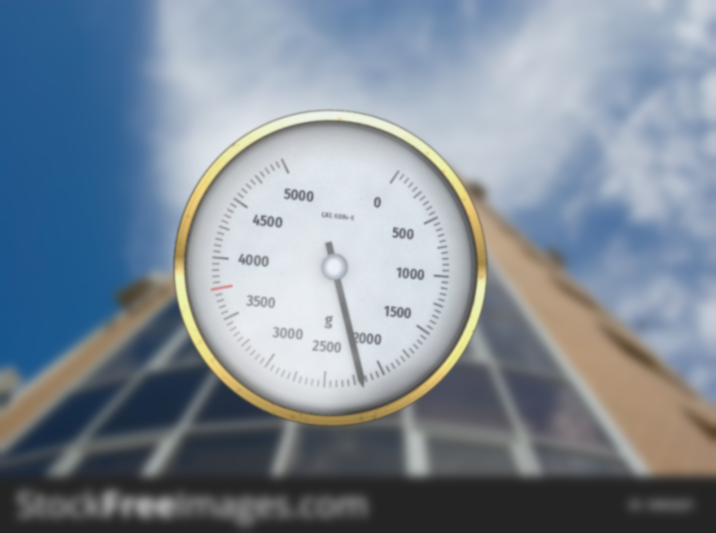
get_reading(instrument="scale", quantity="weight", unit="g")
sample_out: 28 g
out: 2200 g
